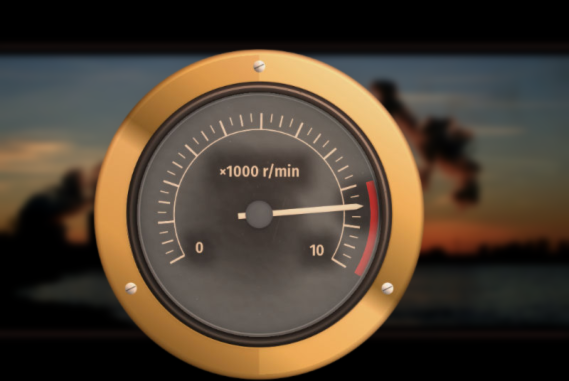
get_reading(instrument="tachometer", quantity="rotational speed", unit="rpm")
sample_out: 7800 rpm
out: 8500 rpm
